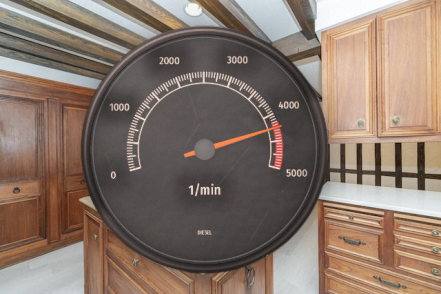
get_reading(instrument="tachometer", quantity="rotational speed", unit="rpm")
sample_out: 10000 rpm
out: 4250 rpm
